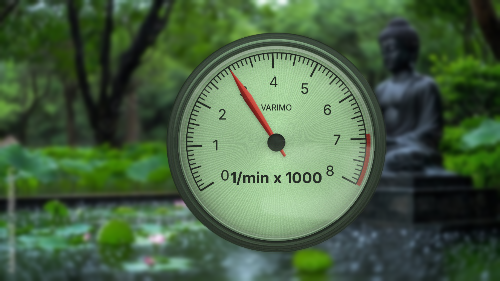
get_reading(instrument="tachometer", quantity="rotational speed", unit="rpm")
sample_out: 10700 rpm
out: 3000 rpm
